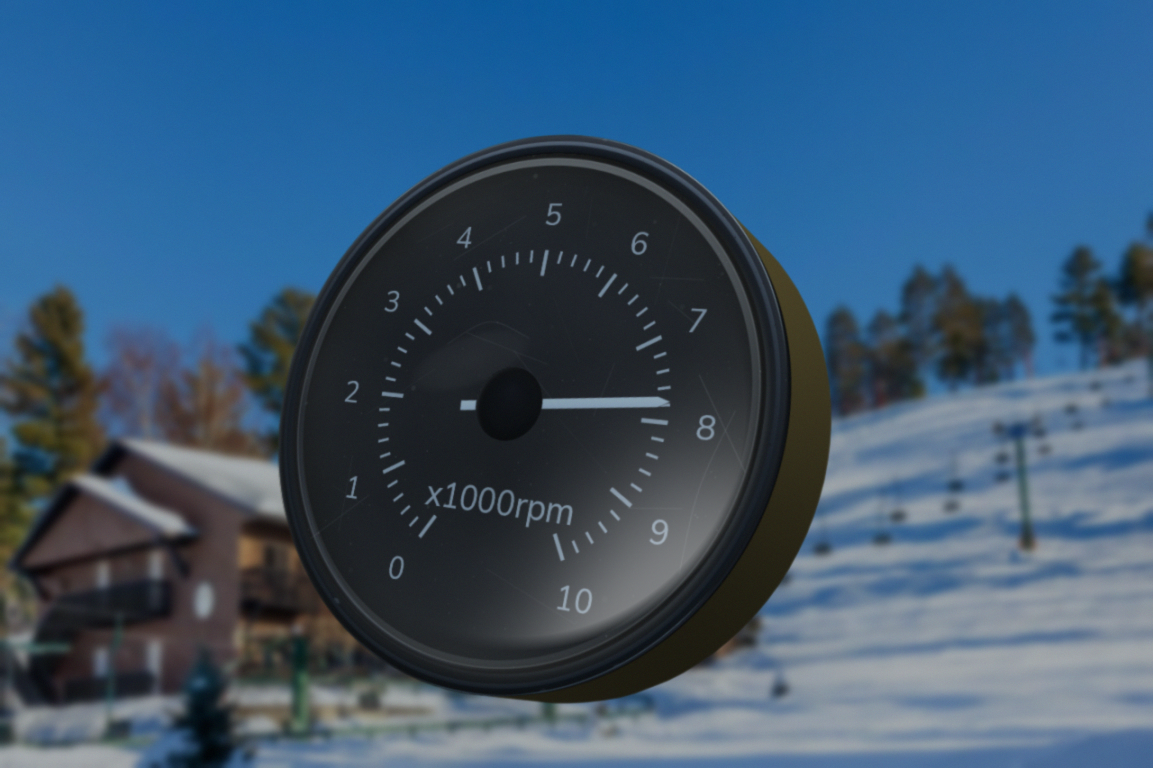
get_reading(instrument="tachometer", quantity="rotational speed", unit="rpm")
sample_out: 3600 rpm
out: 7800 rpm
